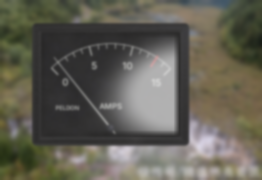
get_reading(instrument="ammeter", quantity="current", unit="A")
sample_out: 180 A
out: 1 A
